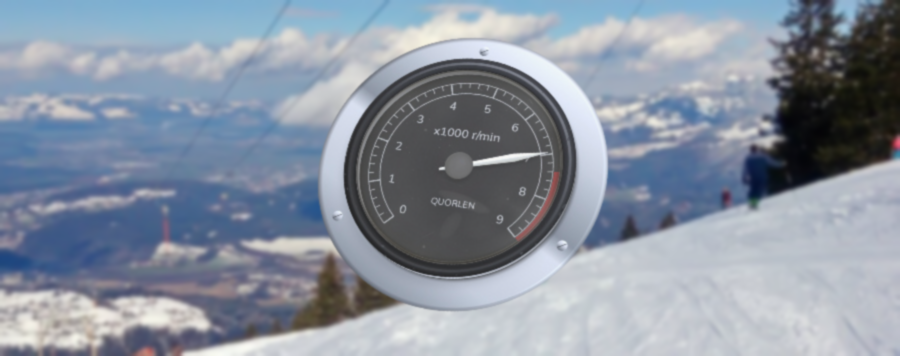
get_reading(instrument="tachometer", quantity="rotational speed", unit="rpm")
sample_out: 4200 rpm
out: 7000 rpm
